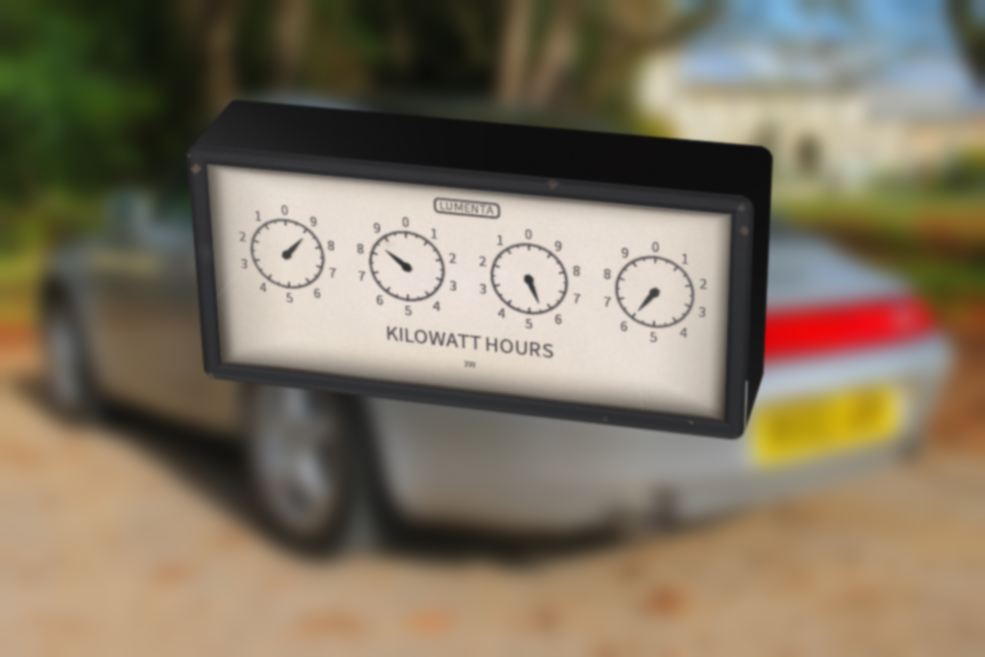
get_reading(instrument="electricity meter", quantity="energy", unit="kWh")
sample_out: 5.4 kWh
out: 8856 kWh
